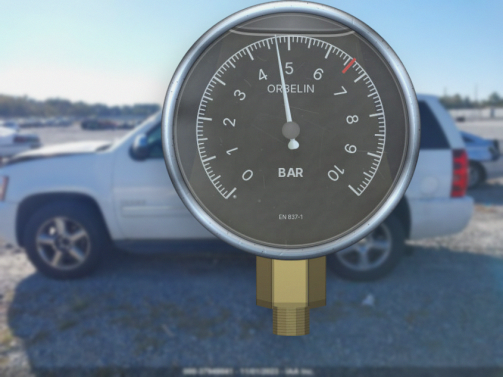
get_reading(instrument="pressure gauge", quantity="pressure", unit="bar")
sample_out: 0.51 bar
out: 4.7 bar
